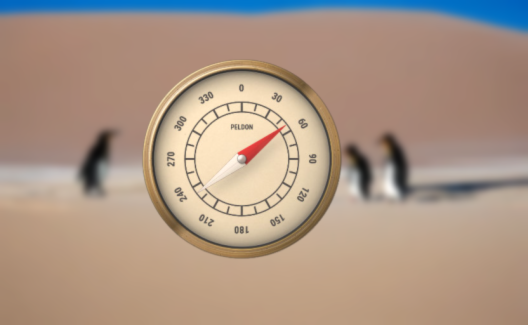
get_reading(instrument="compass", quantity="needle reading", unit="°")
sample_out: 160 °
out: 52.5 °
